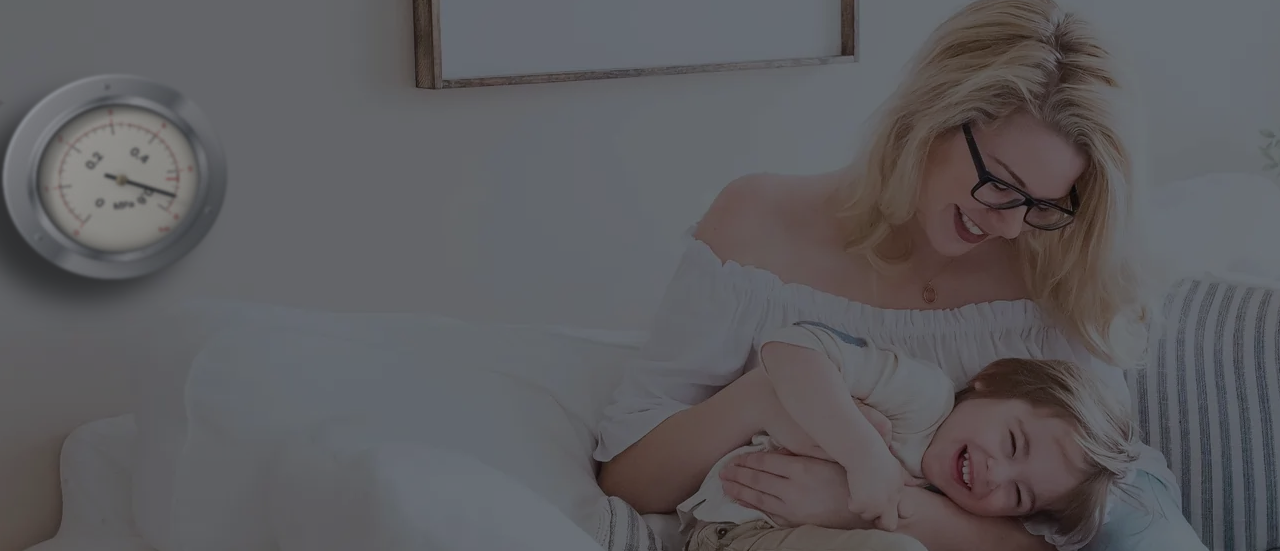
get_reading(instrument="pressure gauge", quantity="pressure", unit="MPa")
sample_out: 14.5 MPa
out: 0.56 MPa
